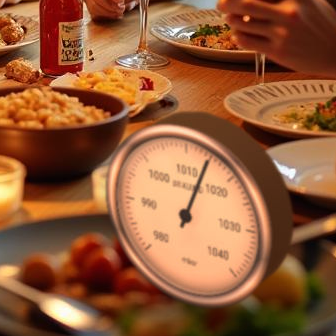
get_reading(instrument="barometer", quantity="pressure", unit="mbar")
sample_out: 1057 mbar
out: 1015 mbar
